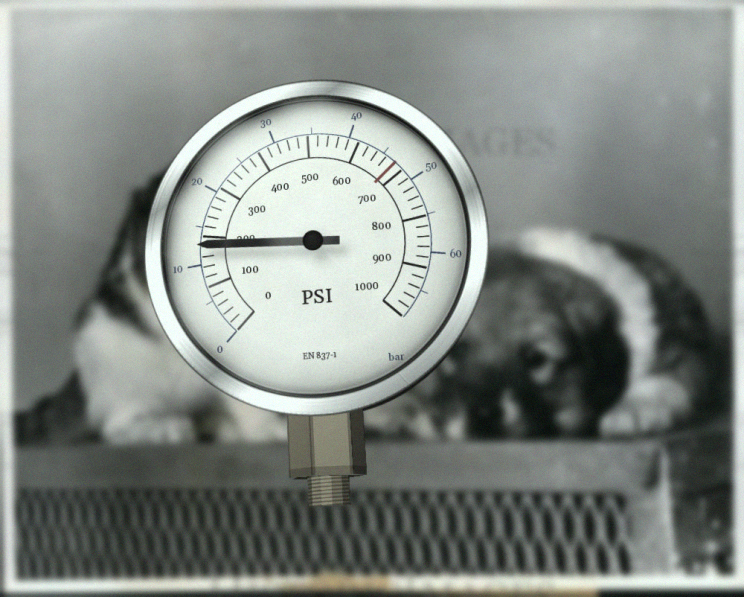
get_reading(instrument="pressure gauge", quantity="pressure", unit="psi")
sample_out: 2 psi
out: 180 psi
